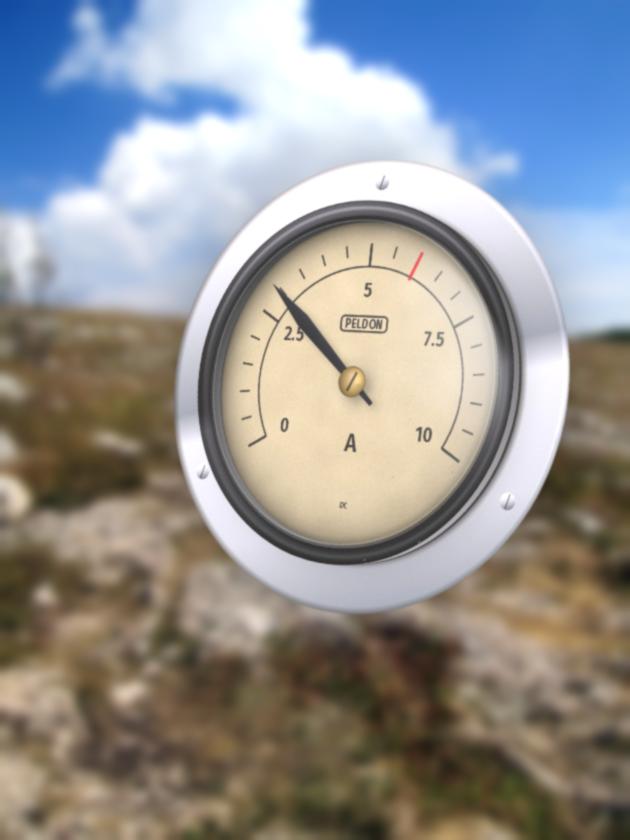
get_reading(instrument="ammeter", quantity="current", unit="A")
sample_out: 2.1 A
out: 3 A
